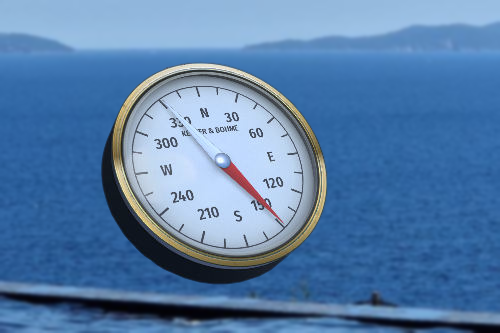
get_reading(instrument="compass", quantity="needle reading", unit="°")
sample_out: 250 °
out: 150 °
